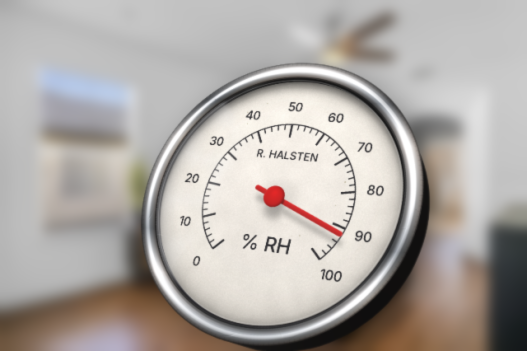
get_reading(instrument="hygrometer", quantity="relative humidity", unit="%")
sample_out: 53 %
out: 92 %
